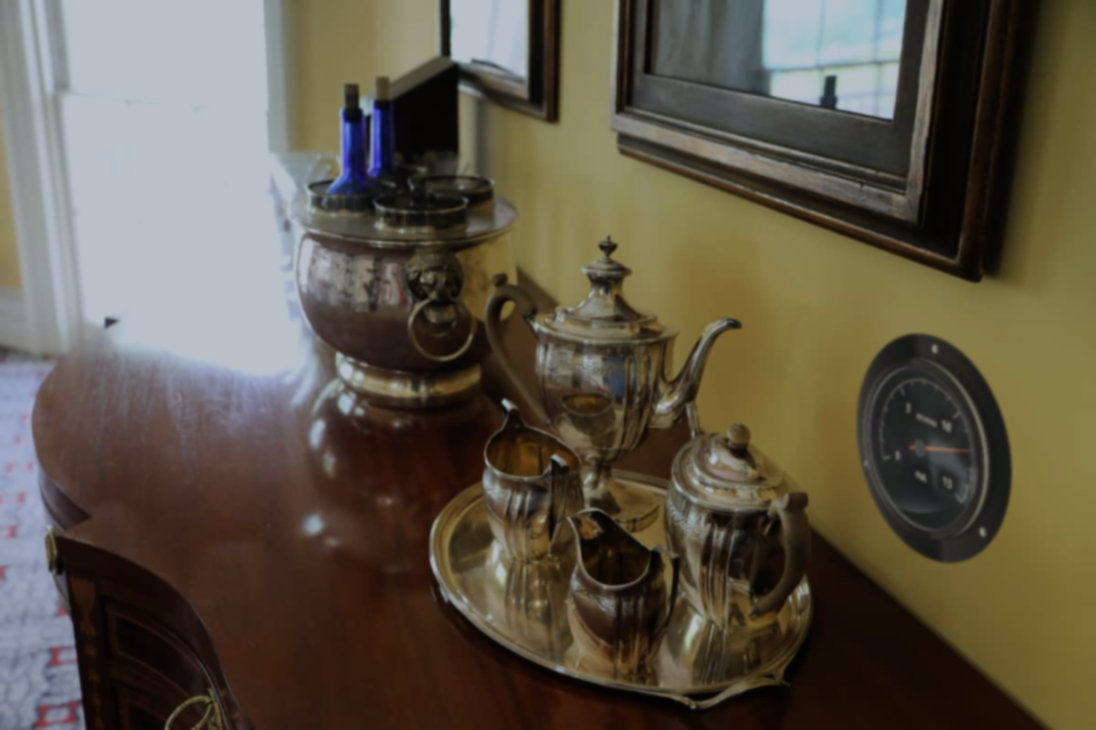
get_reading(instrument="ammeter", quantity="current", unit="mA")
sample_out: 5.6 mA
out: 12 mA
